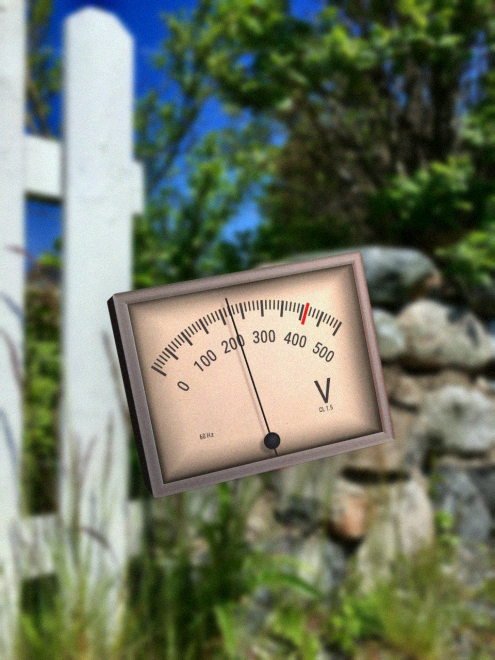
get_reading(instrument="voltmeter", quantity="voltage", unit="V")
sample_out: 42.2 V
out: 220 V
